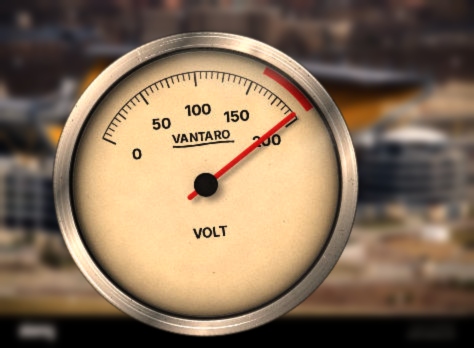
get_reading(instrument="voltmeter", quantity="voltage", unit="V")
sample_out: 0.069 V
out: 195 V
